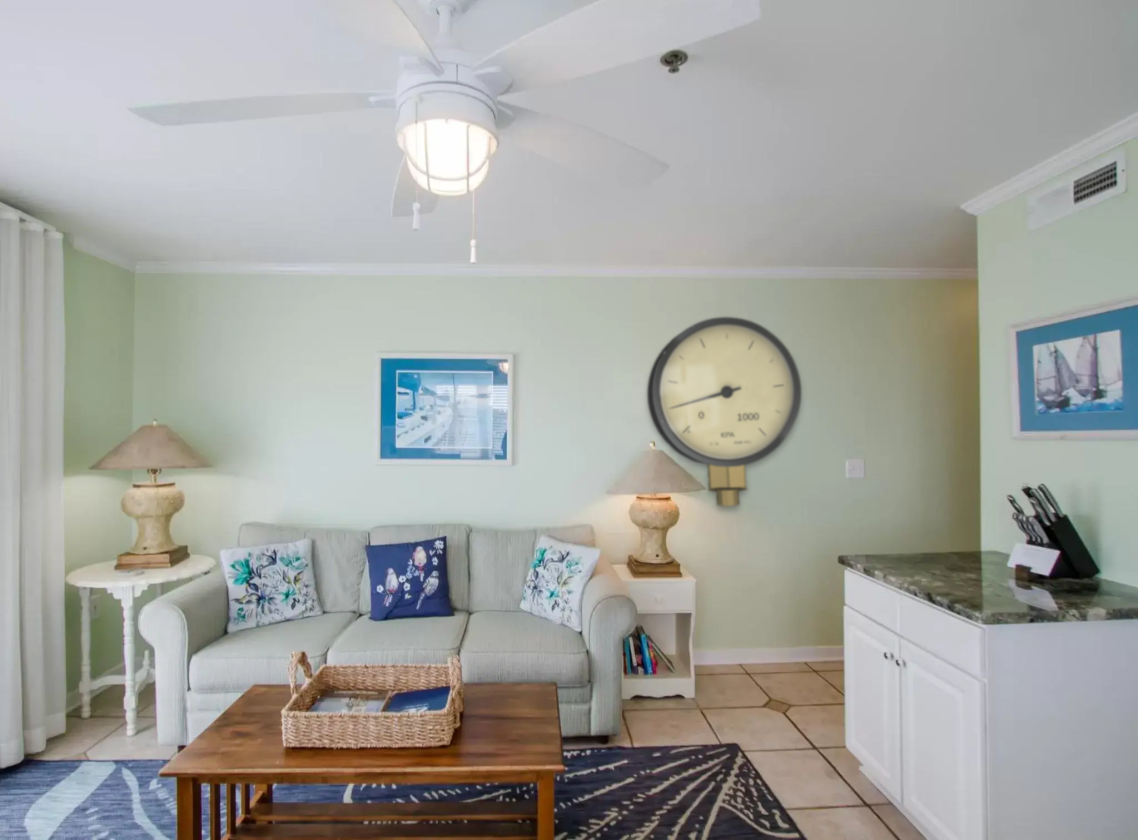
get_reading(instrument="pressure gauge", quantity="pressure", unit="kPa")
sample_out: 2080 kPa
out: 100 kPa
